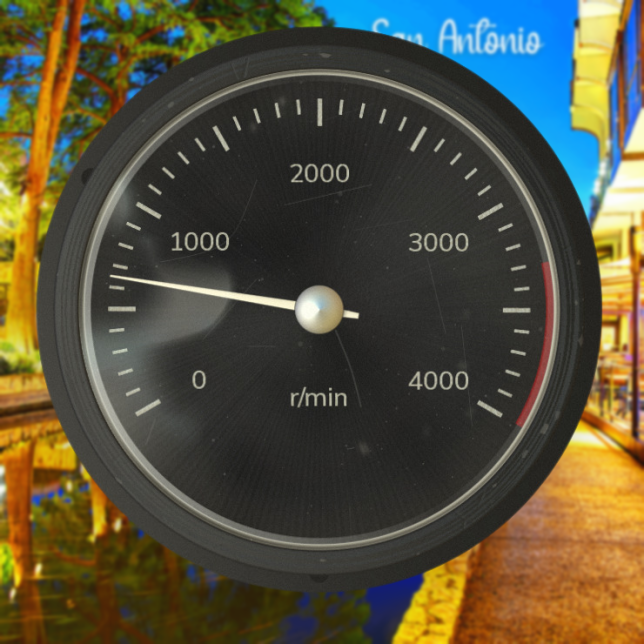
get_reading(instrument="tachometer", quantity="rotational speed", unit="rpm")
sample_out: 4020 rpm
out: 650 rpm
